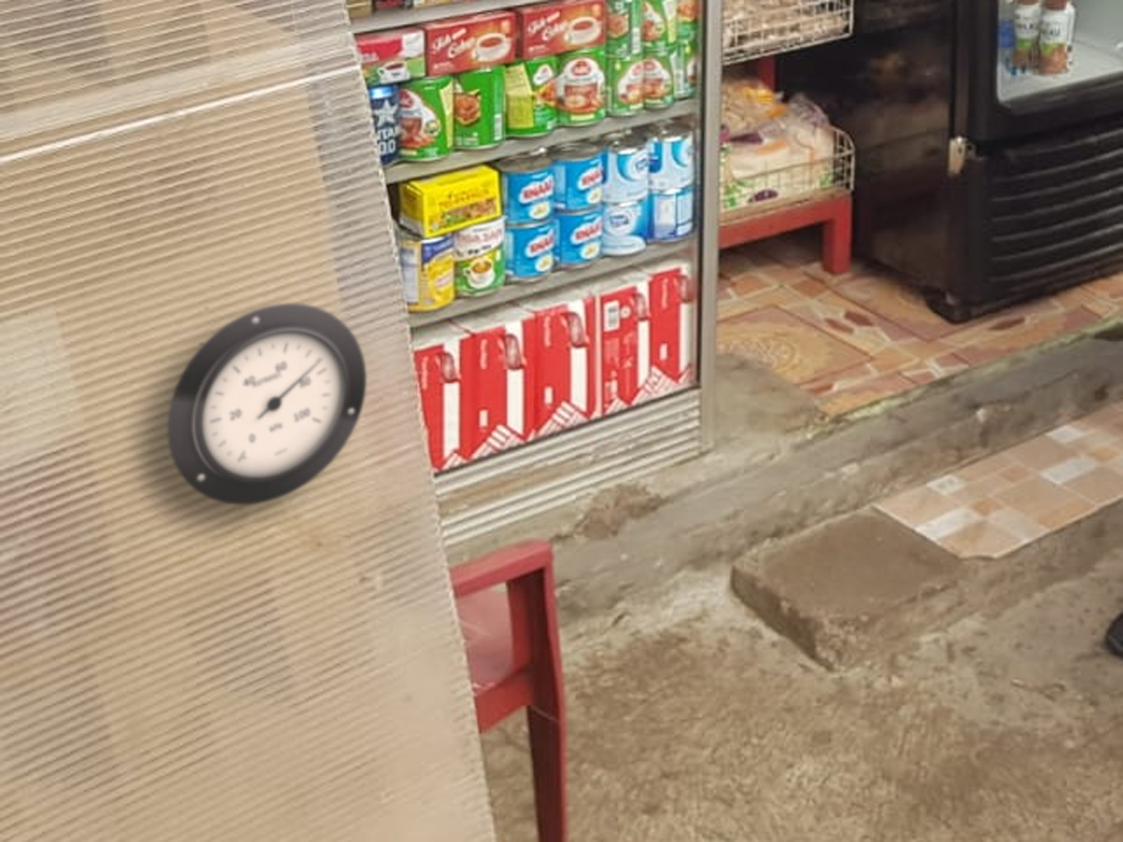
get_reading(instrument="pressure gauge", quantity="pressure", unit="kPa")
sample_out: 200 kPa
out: 75 kPa
